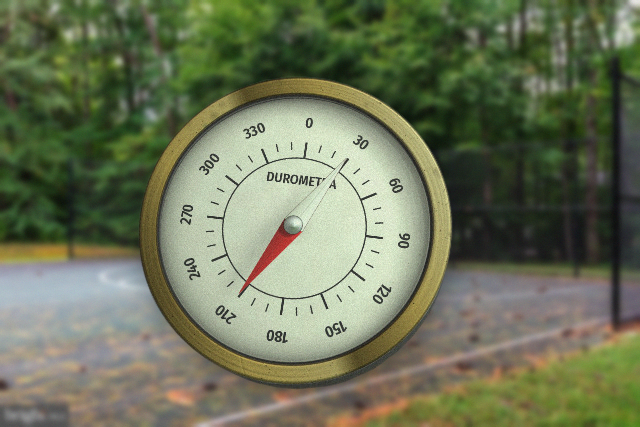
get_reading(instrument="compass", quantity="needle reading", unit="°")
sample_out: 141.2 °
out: 210 °
